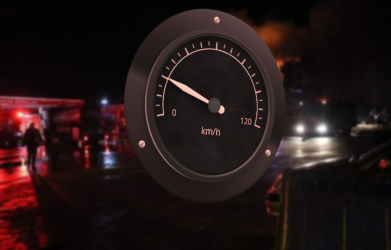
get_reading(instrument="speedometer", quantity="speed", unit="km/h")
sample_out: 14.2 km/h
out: 20 km/h
